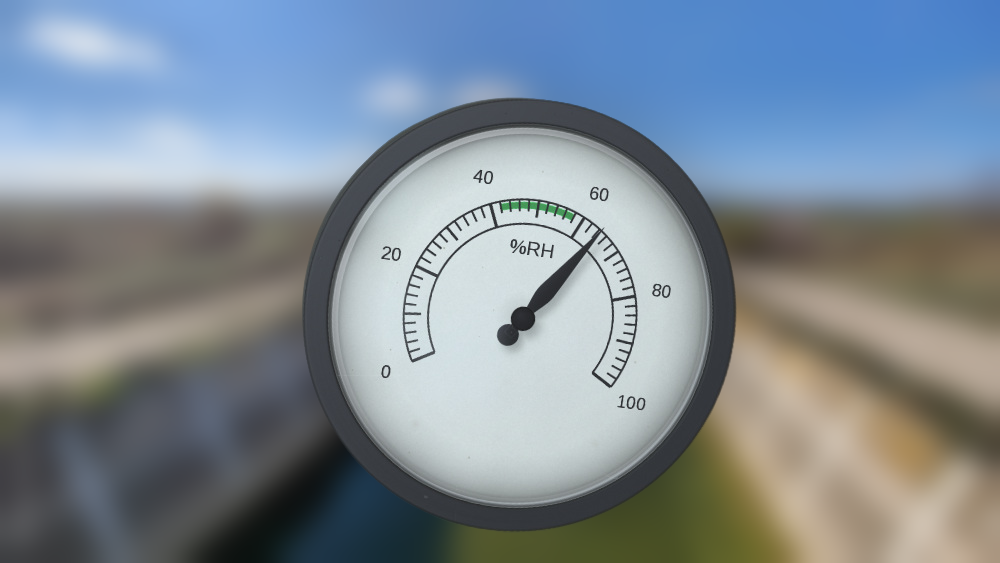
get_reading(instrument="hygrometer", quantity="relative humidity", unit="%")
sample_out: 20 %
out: 64 %
